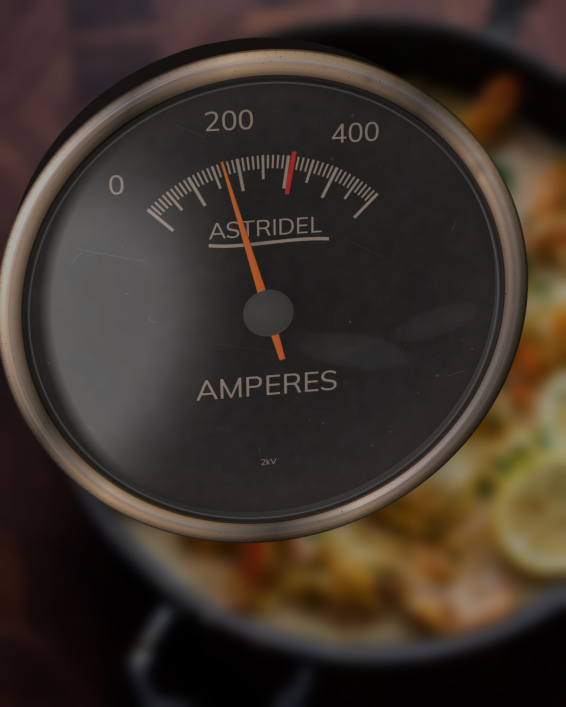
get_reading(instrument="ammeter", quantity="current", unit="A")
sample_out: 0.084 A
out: 170 A
